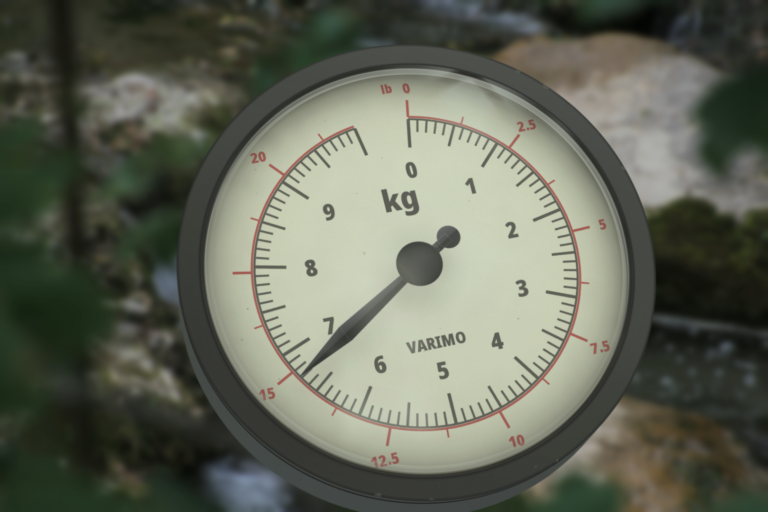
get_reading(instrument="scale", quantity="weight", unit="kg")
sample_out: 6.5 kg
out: 6.7 kg
